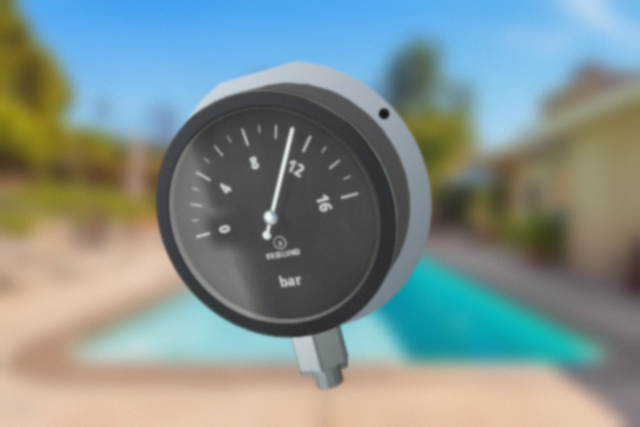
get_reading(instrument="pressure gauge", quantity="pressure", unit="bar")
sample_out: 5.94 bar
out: 11 bar
